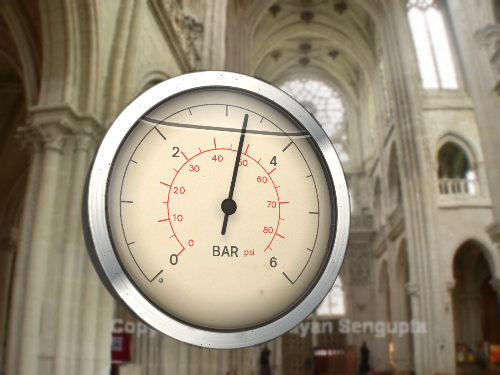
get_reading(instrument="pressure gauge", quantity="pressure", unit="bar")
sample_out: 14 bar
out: 3.25 bar
